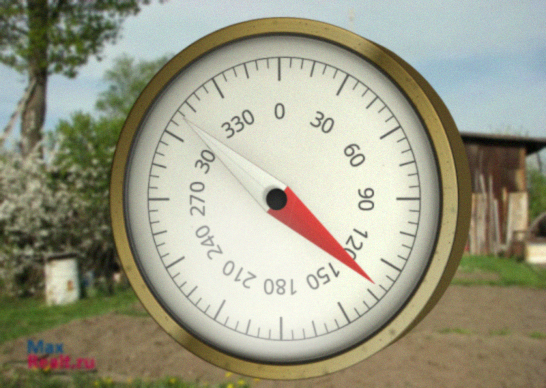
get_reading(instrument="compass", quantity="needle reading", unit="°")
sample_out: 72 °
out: 130 °
